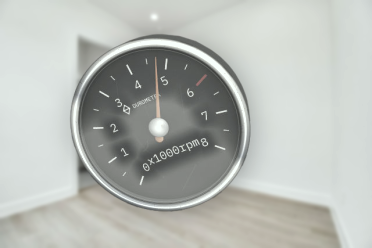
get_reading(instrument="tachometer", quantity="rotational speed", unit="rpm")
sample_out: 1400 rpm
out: 4750 rpm
